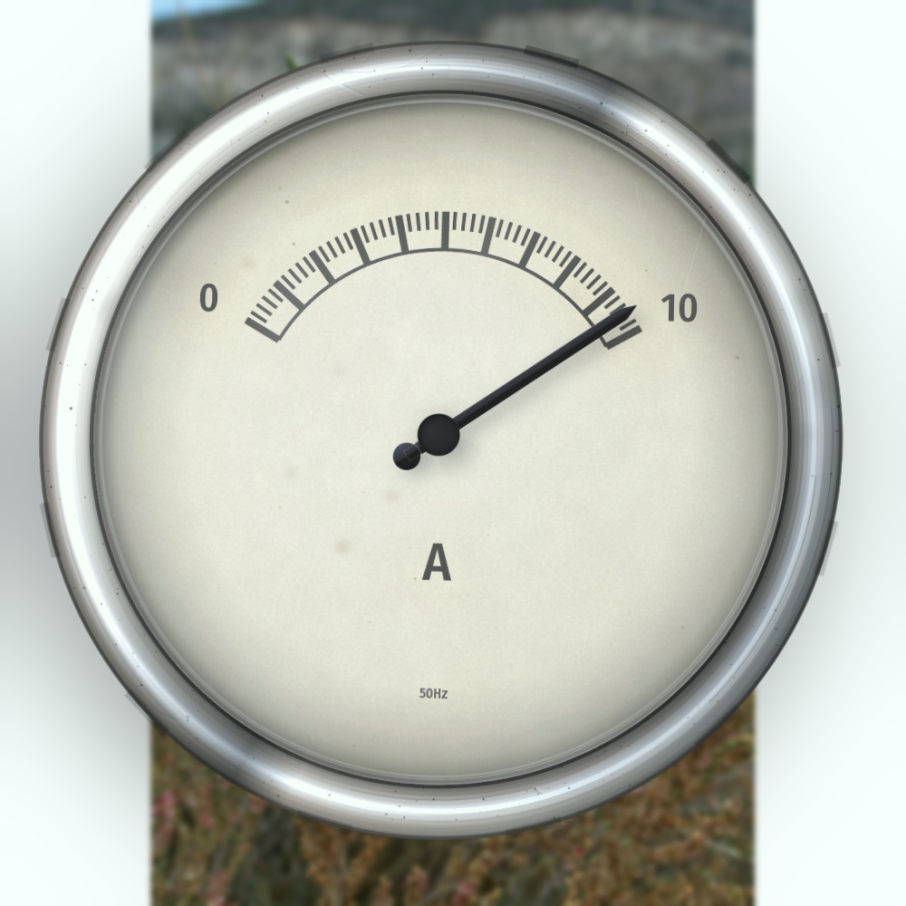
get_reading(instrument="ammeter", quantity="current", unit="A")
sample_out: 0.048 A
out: 9.6 A
